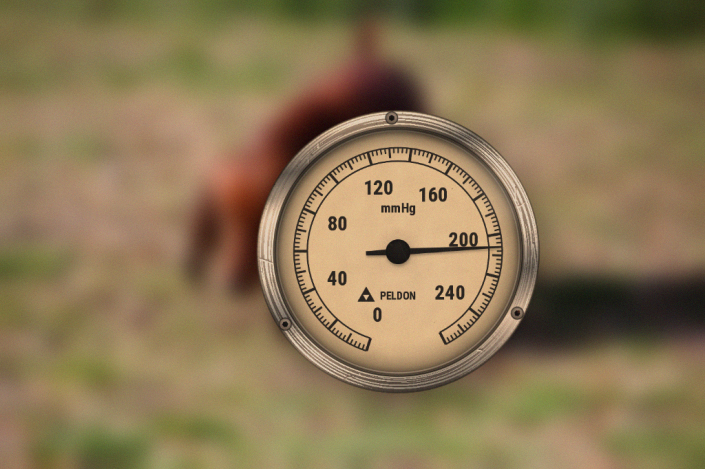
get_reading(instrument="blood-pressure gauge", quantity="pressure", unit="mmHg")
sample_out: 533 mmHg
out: 206 mmHg
